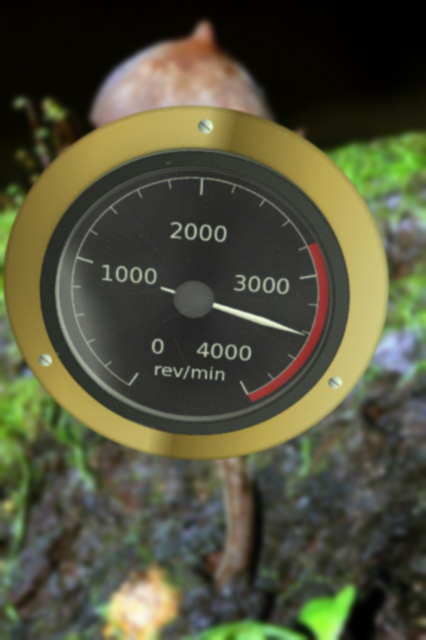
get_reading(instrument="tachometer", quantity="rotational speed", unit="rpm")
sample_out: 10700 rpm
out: 3400 rpm
